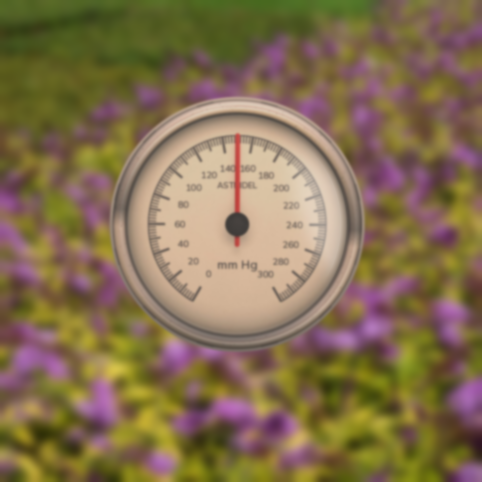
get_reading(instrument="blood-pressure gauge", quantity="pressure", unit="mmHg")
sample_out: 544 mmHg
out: 150 mmHg
